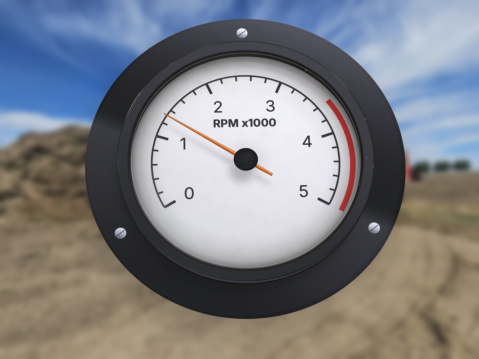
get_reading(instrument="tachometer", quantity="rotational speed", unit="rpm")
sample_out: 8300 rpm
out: 1300 rpm
